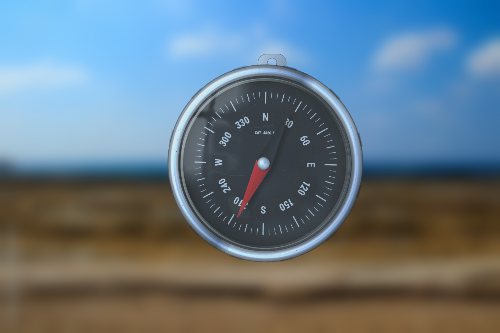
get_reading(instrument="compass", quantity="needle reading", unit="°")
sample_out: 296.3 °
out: 205 °
